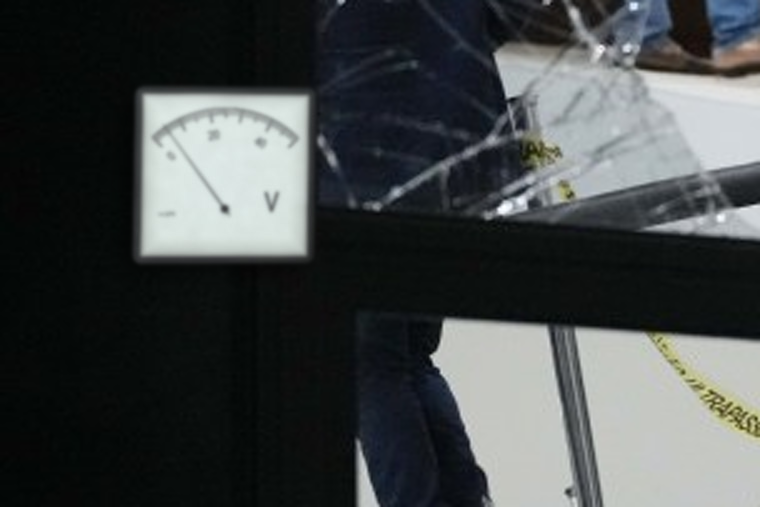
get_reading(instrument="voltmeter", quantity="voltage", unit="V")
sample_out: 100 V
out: 5 V
